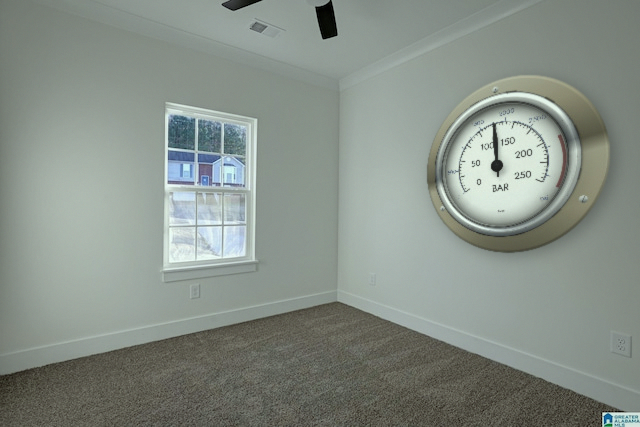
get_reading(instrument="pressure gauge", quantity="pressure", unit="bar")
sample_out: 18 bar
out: 125 bar
